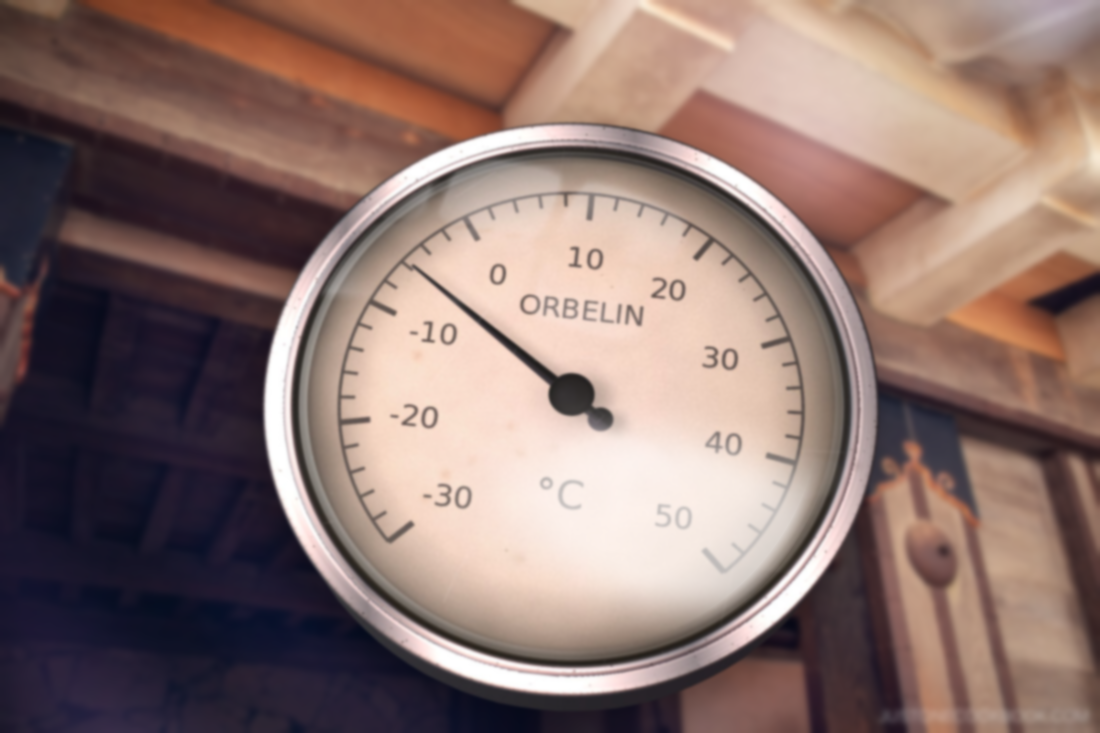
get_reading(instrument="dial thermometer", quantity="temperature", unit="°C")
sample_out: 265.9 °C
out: -6 °C
